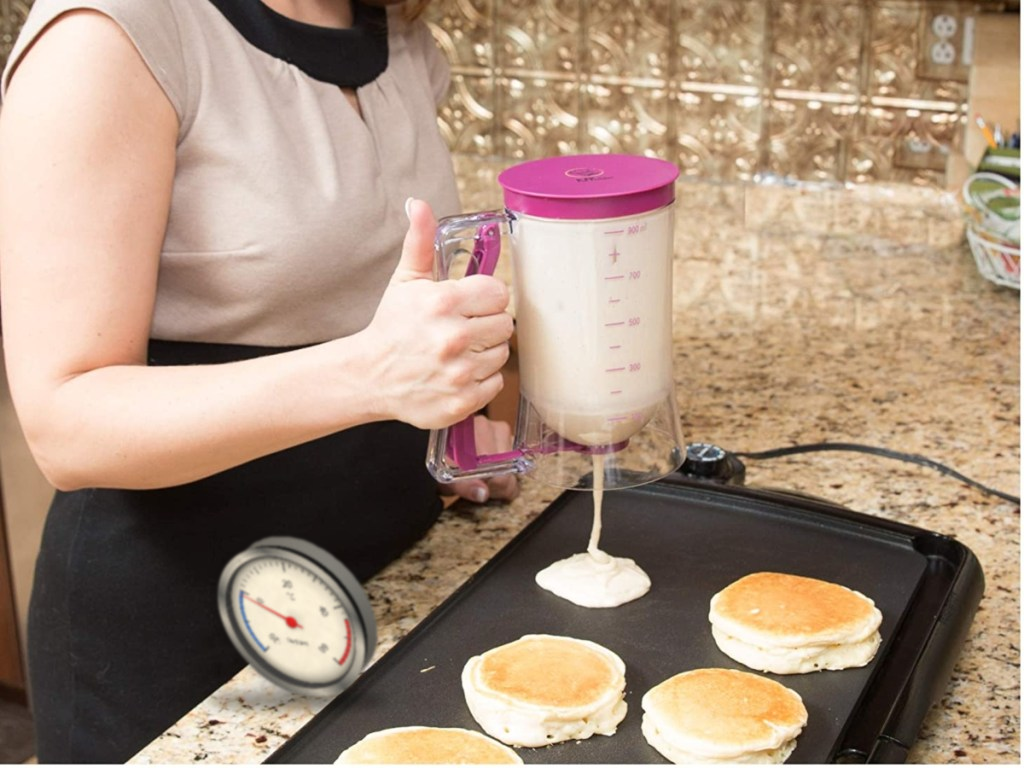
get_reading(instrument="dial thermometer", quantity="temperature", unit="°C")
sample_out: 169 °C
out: 0 °C
